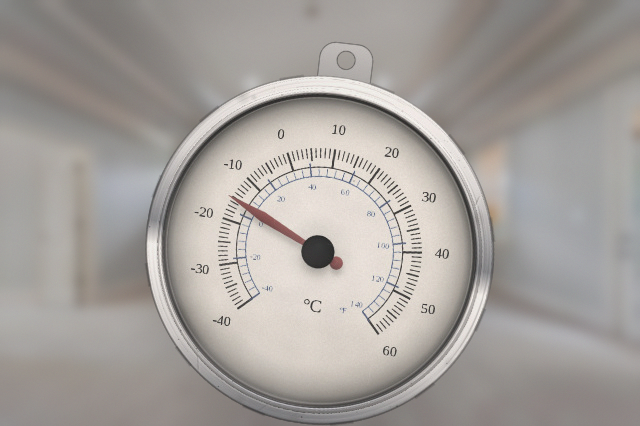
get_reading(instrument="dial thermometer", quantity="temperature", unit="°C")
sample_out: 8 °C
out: -15 °C
